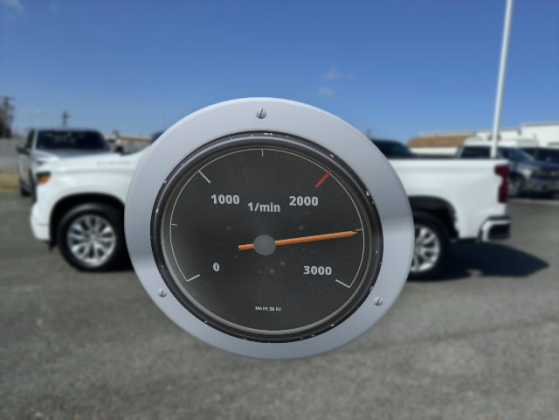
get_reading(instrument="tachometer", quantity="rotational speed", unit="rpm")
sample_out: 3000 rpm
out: 2500 rpm
